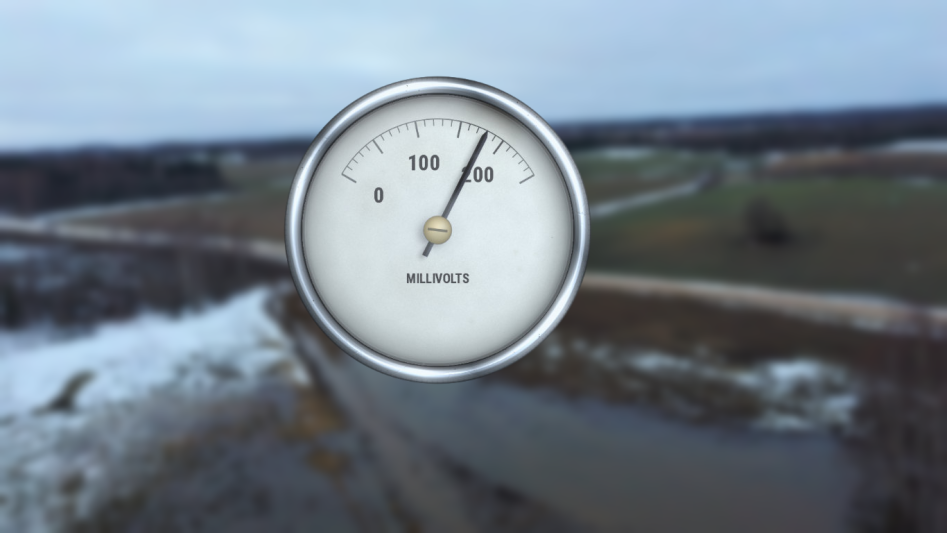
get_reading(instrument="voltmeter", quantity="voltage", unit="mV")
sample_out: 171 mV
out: 180 mV
